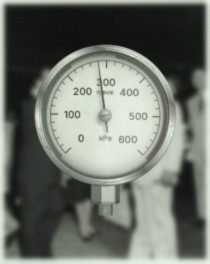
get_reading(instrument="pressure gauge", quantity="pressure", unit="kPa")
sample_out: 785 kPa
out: 280 kPa
